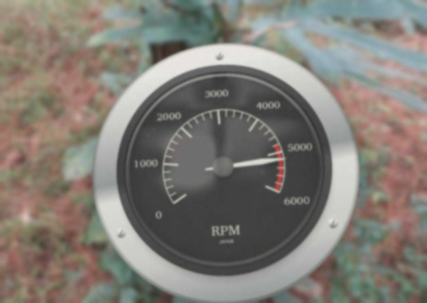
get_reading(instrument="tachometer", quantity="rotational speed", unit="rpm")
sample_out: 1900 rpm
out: 5200 rpm
